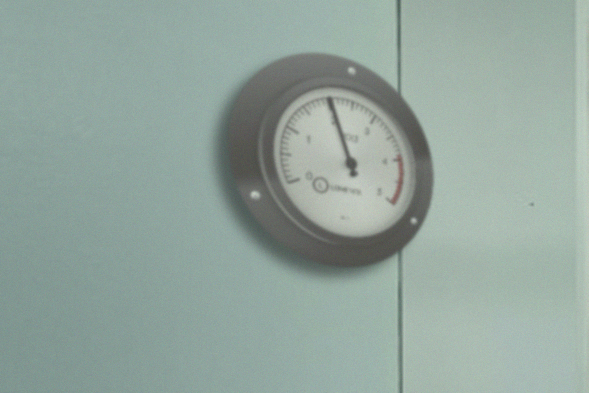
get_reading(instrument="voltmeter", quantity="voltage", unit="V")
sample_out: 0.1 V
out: 2 V
